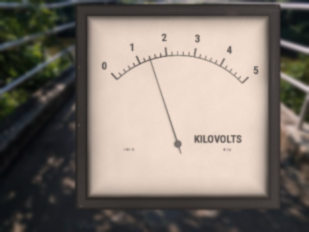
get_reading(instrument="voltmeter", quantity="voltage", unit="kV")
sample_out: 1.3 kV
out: 1.4 kV
